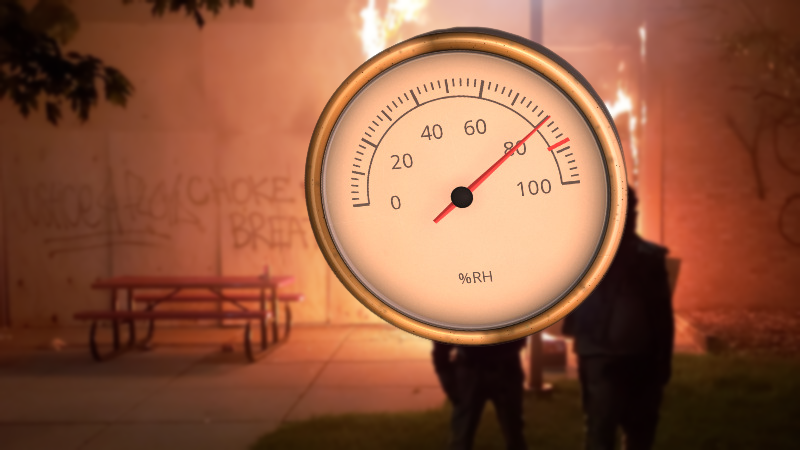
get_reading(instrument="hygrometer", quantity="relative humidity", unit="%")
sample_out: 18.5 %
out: 80 %
